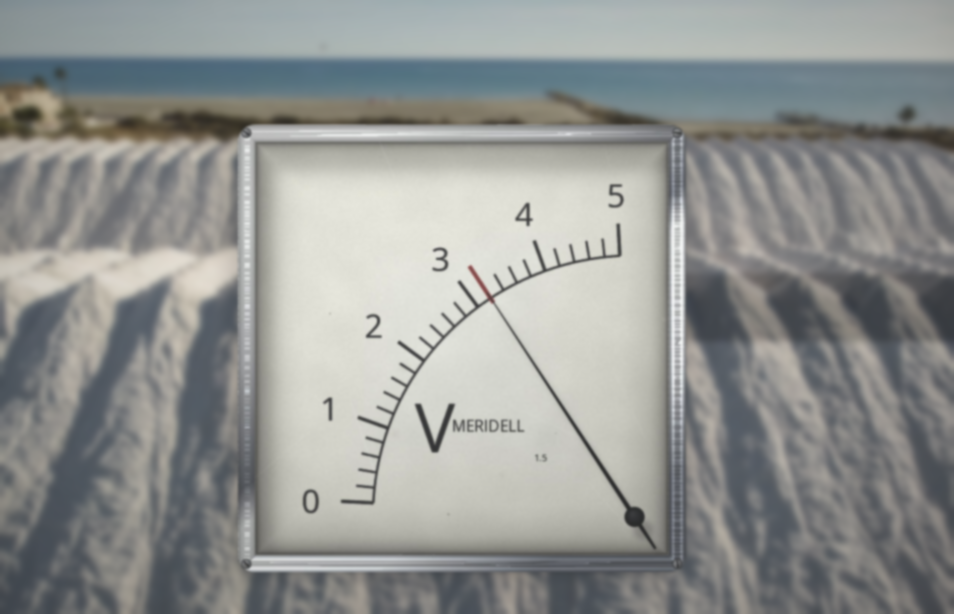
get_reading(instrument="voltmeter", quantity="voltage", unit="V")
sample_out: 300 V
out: 3.2 V
